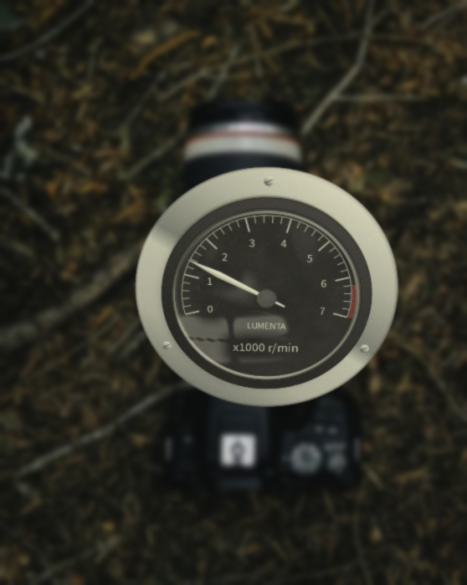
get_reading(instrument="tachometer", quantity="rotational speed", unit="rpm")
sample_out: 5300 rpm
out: 1400 rpm
